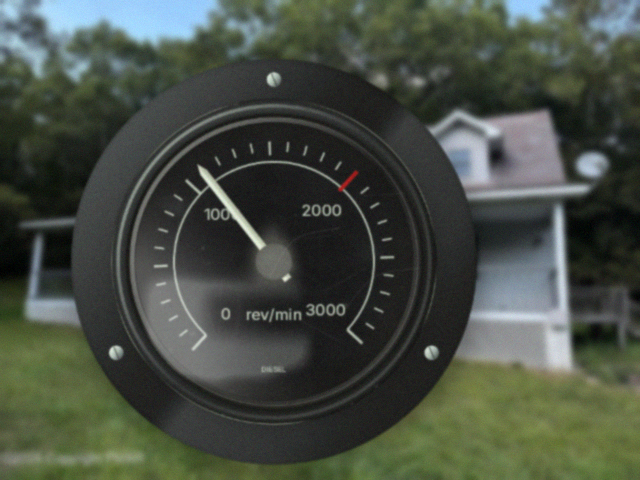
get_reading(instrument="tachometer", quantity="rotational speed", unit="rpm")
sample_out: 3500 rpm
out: 1100 rpm
